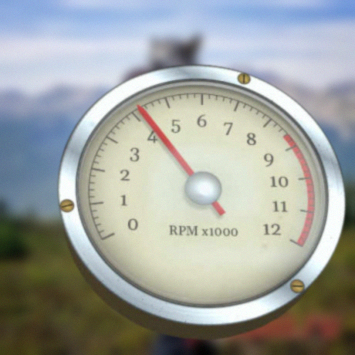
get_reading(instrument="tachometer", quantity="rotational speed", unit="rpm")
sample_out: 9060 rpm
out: 4200 rpm
